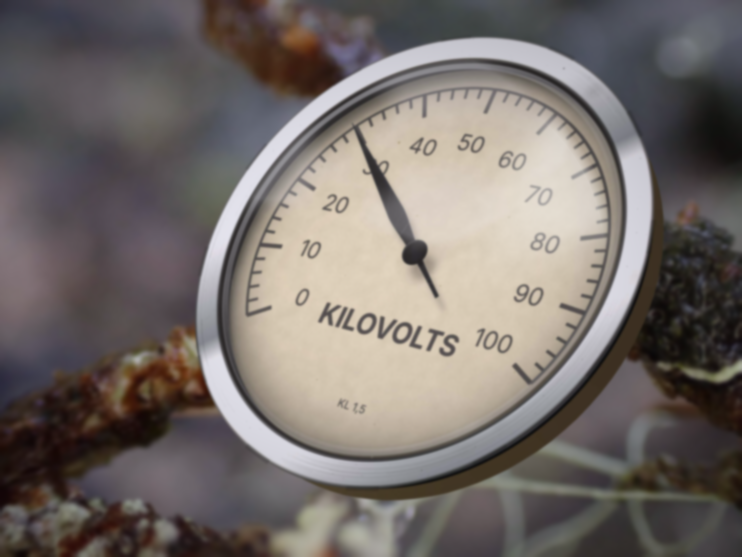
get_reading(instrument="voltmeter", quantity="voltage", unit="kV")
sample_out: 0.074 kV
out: 30 kV
